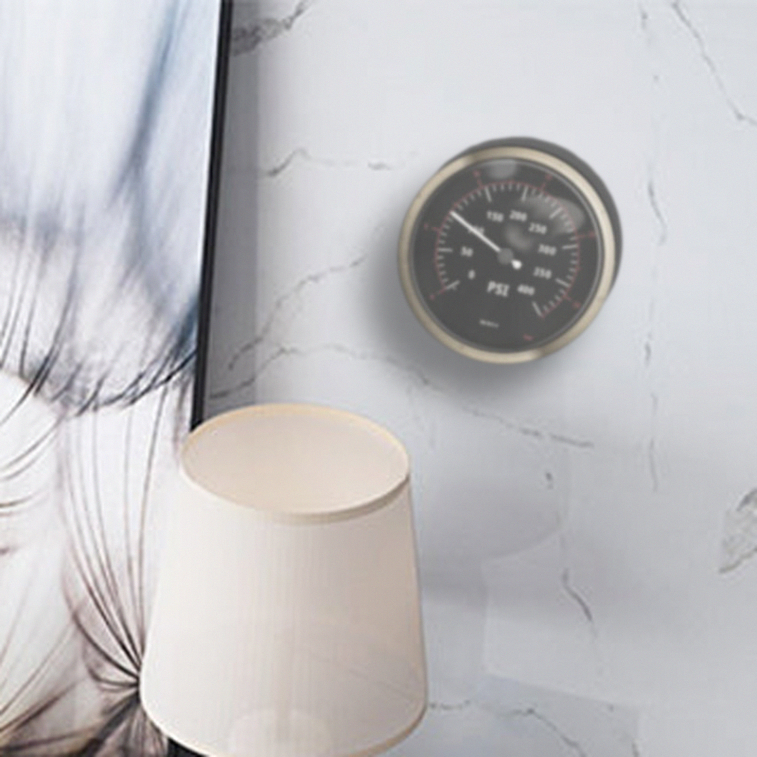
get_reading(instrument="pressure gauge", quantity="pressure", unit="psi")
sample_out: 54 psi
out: 100 psi
